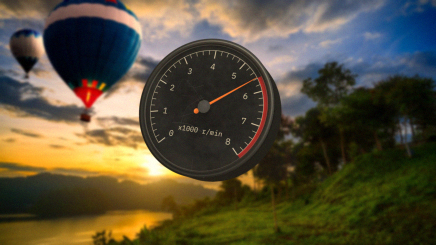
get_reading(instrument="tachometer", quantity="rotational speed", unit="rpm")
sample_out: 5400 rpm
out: 5600 rpm
